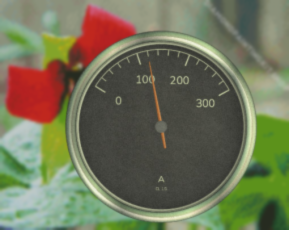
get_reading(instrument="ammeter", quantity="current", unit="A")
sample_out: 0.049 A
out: 120 A
